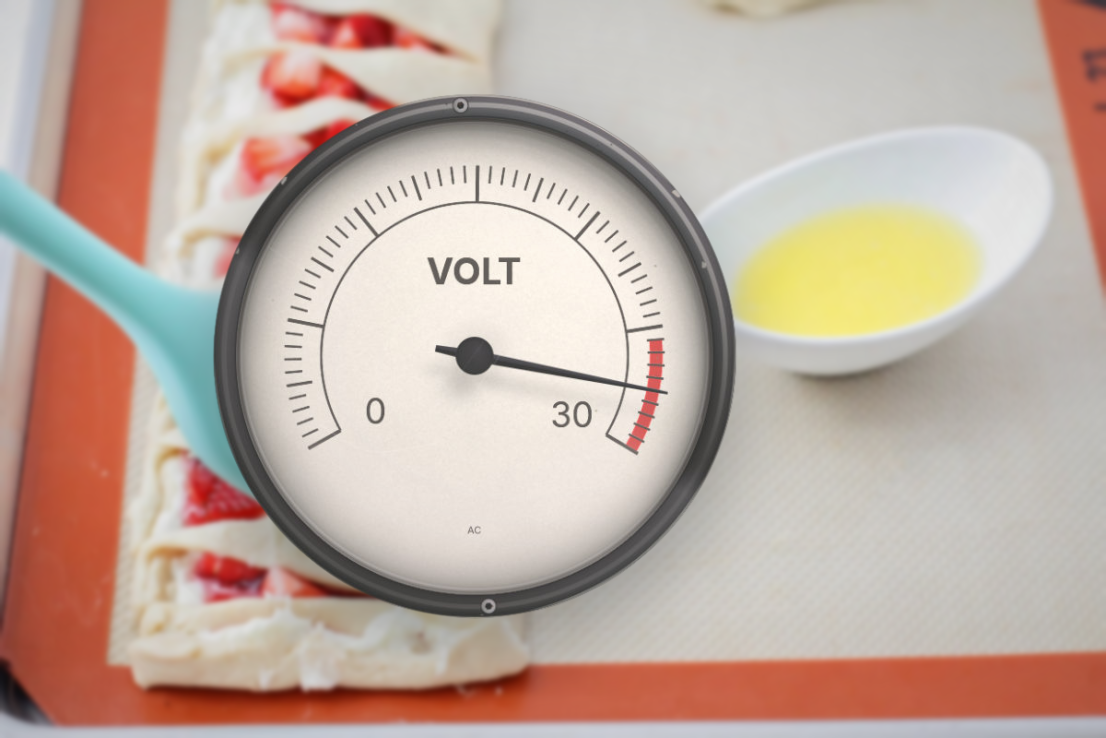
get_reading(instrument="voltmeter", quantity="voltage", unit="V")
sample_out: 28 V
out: 27.5 V
